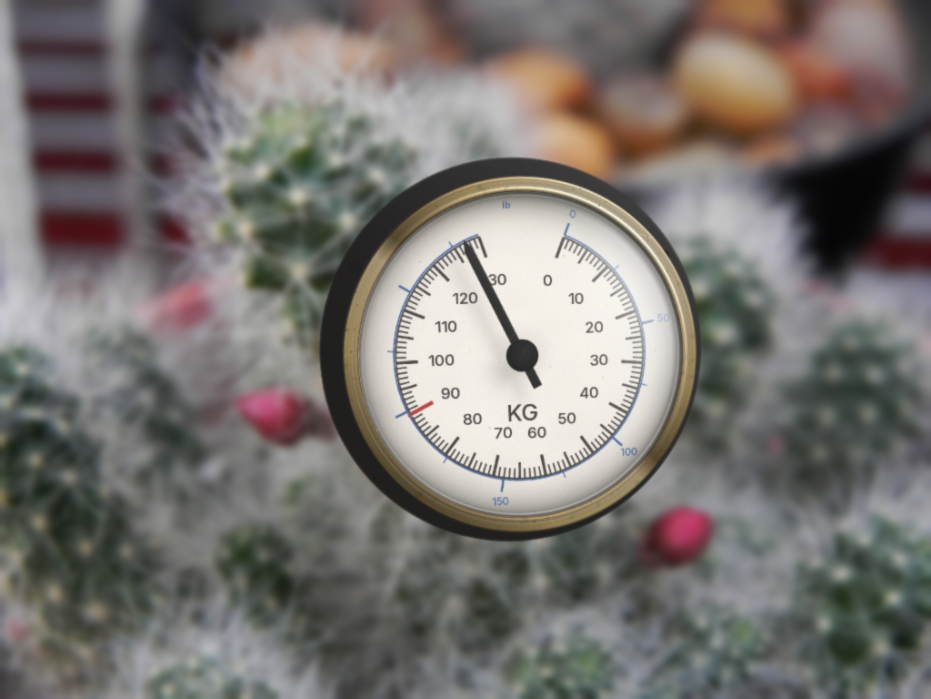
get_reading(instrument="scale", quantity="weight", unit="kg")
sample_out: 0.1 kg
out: 127 kg
